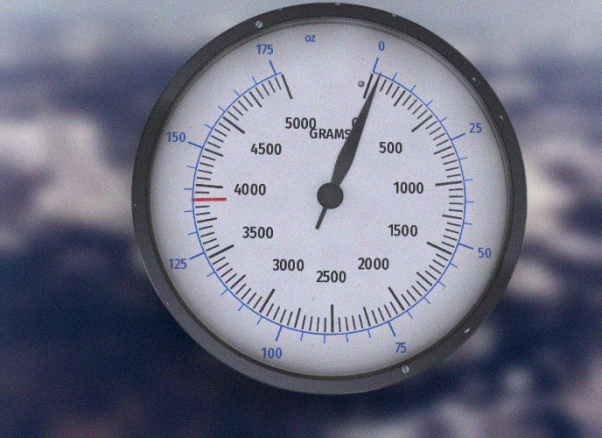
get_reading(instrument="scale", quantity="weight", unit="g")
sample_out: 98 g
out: 50 g
